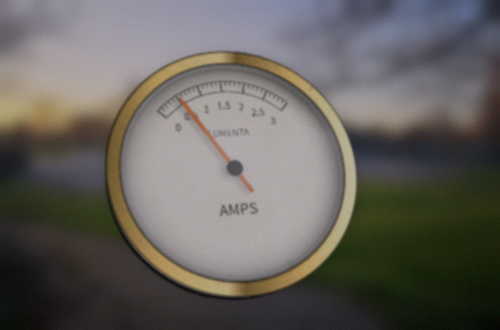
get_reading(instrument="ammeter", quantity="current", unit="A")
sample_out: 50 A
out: 0.5 A
